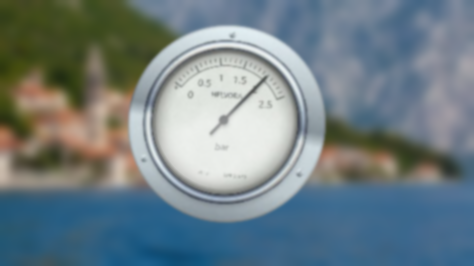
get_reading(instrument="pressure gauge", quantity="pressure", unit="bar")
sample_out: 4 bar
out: 2 bar
